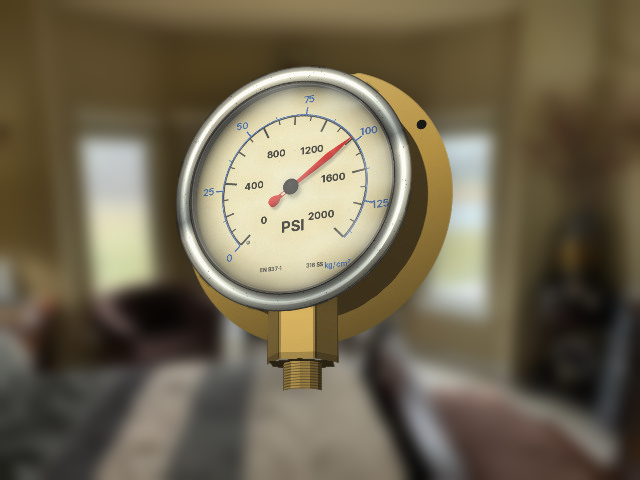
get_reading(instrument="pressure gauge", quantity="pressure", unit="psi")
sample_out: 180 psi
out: 1400 psi
